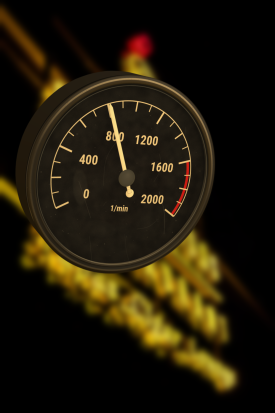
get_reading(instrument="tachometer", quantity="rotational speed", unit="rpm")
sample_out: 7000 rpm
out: 800 rpm
